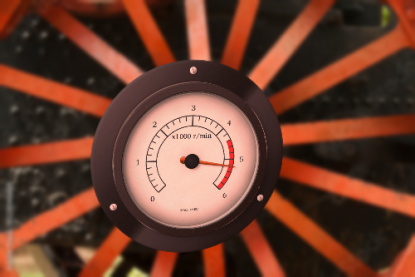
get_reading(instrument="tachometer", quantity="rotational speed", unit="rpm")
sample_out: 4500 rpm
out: 5200 rpm
